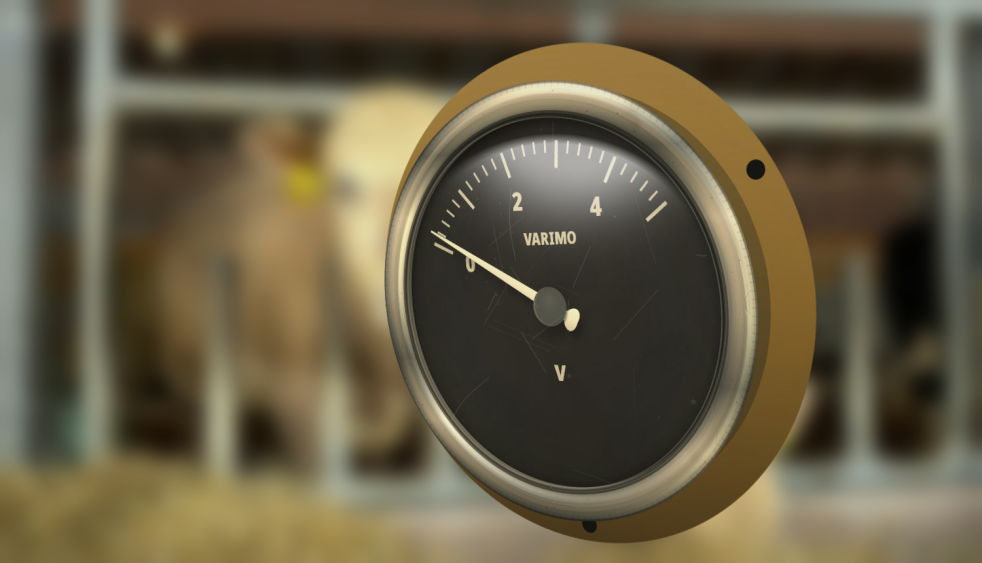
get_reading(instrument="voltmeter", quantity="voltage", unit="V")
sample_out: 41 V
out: 0.2 V
